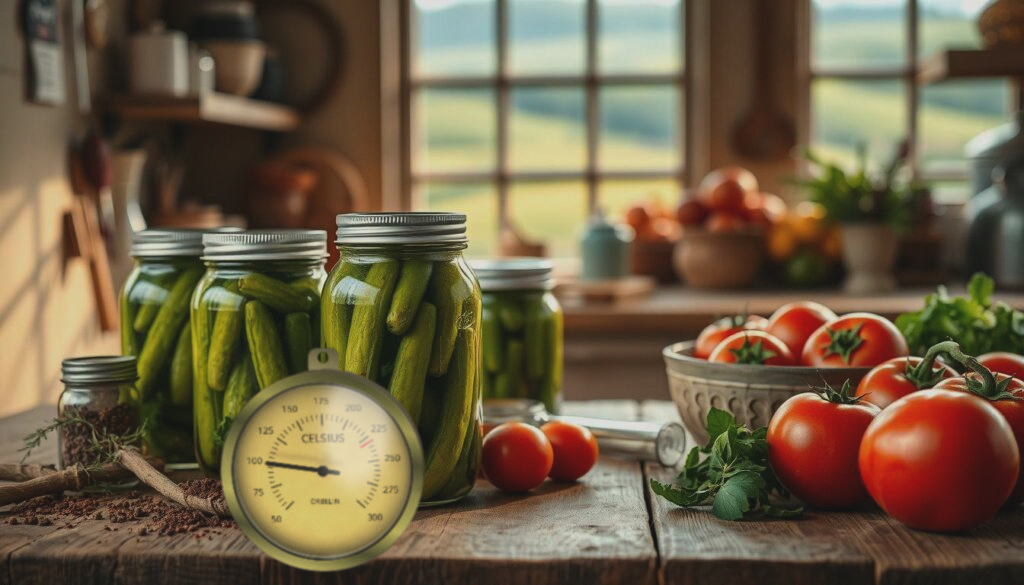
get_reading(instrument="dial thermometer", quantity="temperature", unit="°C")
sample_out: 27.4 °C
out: 100 °C
